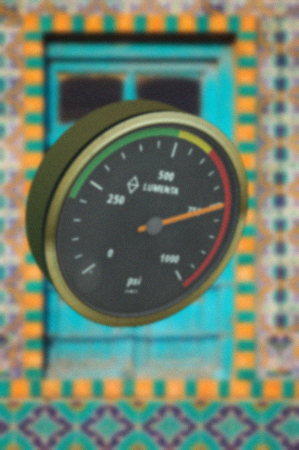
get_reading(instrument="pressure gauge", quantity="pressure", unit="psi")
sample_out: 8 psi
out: 750 psi
